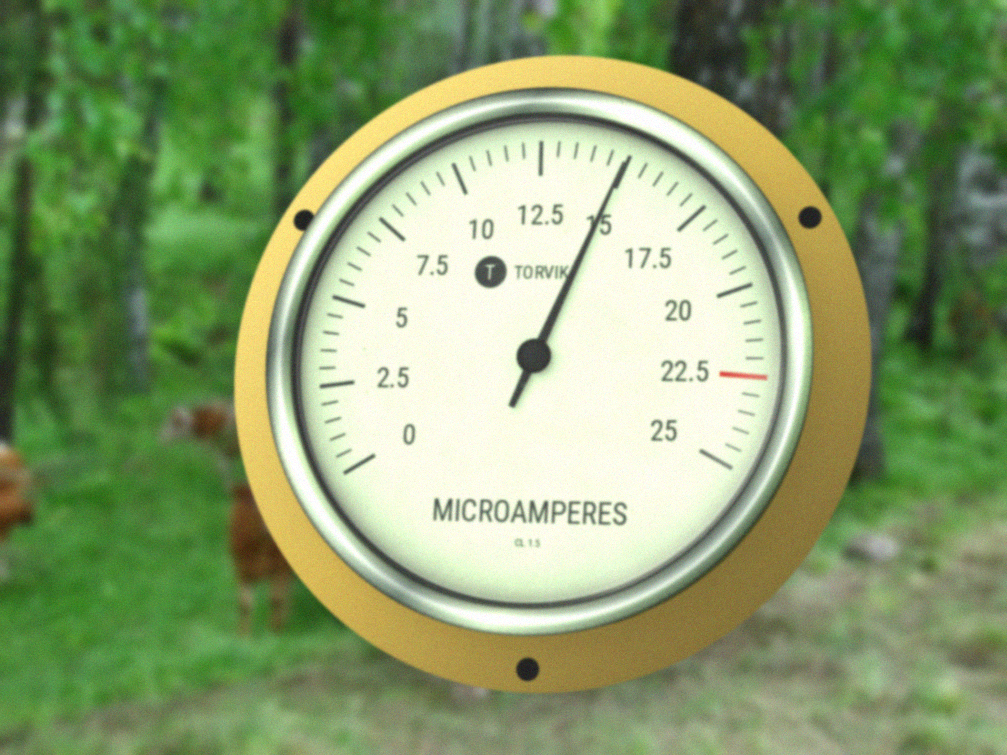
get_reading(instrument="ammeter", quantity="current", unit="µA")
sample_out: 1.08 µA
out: 15 µA
